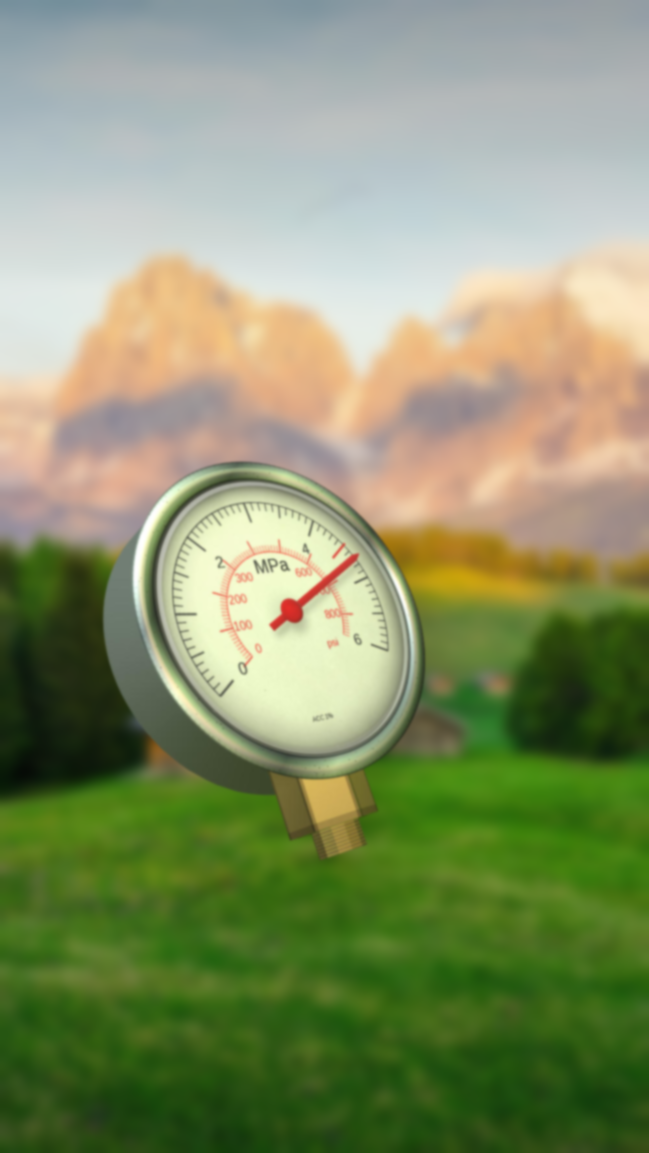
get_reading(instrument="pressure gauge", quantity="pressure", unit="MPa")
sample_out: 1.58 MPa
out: 4.7 MPa
